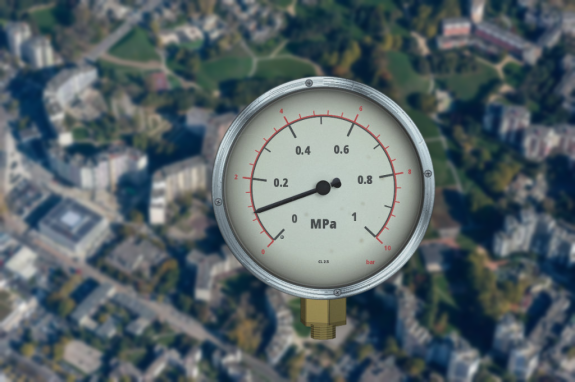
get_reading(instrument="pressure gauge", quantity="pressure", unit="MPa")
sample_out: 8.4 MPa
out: 0.1 MPa
